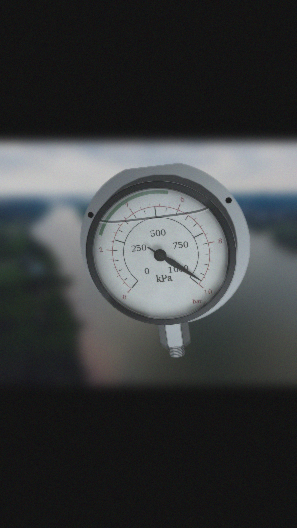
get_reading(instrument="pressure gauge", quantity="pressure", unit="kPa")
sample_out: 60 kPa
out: 975 kPa
